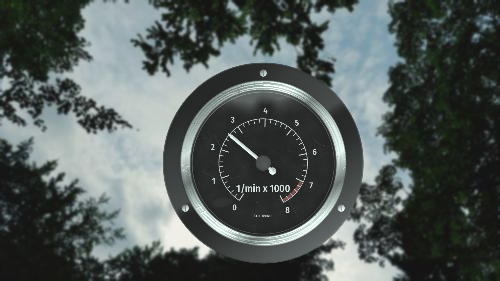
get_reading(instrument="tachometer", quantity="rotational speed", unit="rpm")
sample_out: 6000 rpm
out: 2600 rpm
